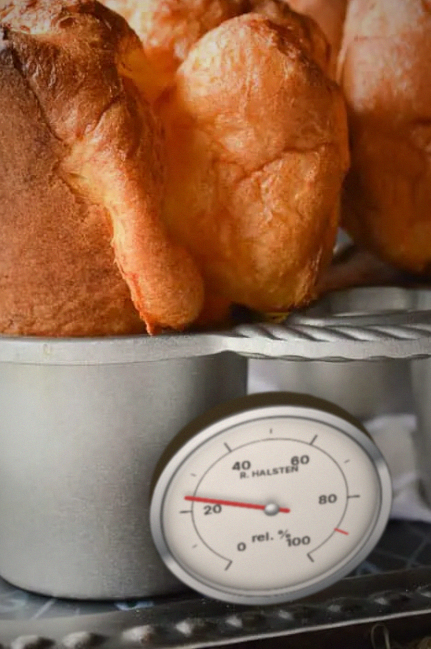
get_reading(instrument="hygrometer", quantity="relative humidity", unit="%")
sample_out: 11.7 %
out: 25 %
